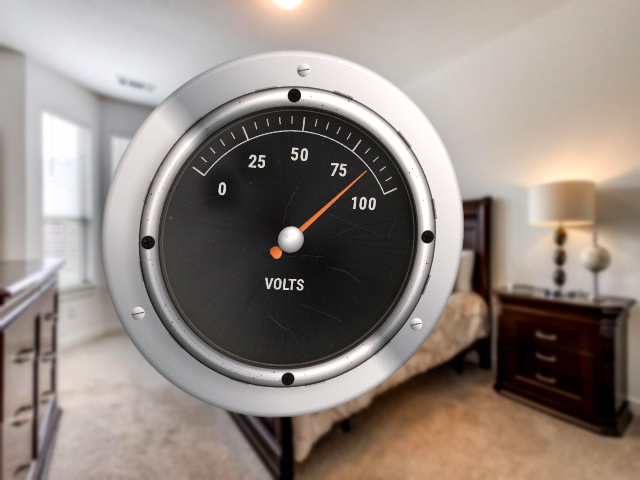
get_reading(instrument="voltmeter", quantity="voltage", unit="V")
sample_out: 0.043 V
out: 85 V
